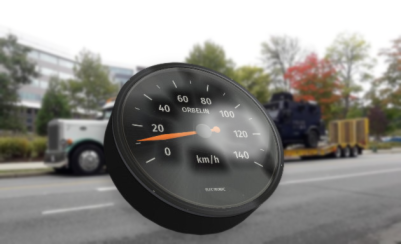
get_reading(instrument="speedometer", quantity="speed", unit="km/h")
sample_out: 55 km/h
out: 10 km/h
